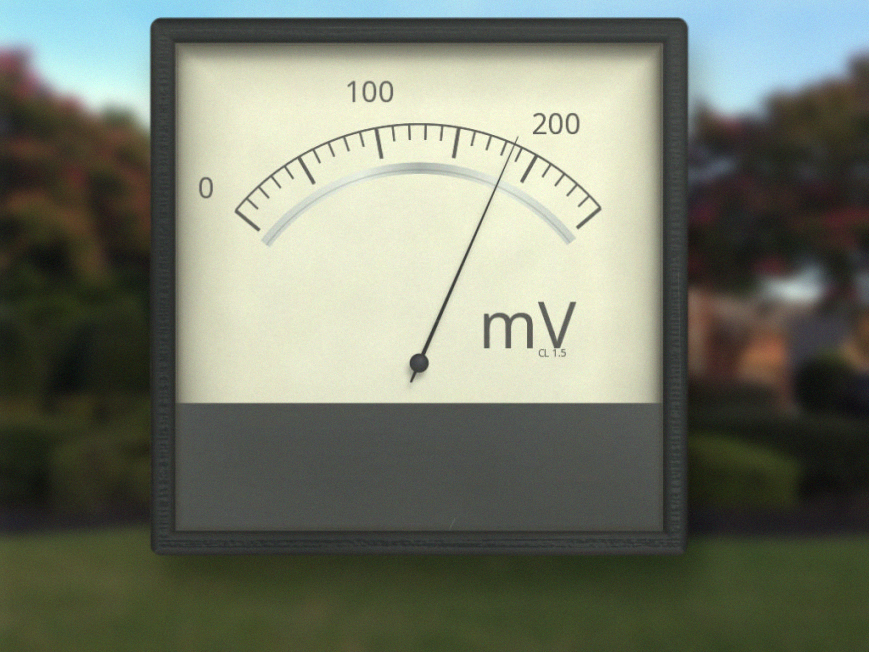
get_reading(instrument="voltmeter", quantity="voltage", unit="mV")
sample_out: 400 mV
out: 185 mV
